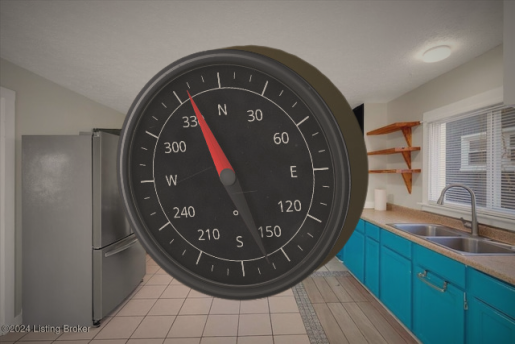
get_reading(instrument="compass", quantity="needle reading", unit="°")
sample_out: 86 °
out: 340 °
